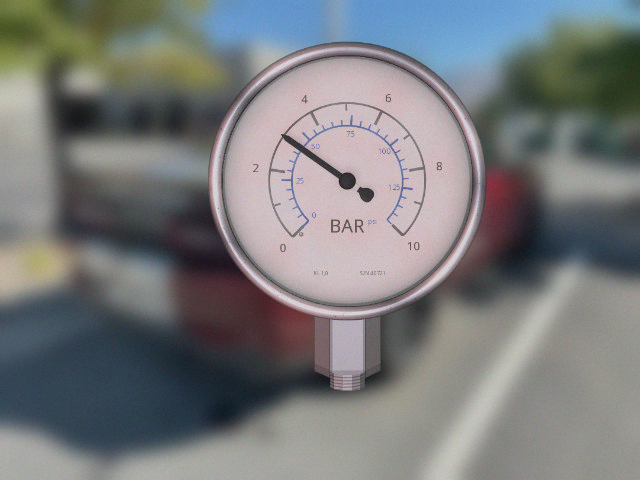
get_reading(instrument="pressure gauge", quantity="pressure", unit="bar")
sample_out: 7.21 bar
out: 3 bar
